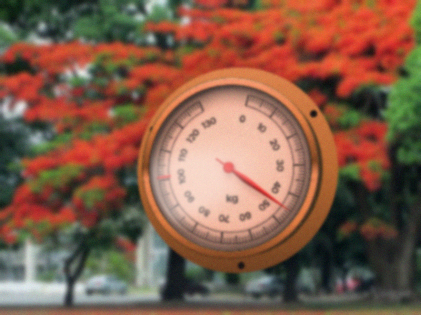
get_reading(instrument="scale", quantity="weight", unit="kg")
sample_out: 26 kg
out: 45 kg
